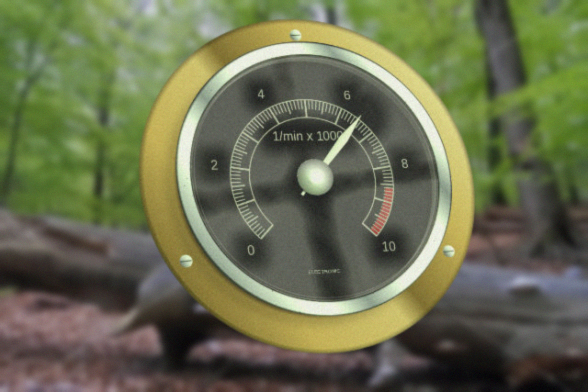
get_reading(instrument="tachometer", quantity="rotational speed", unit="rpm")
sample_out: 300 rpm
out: 6500 rpm
